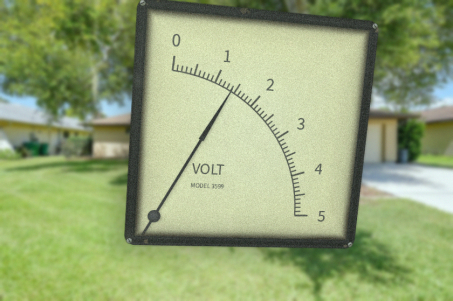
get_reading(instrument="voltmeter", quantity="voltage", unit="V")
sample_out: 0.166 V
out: 1.4 V
